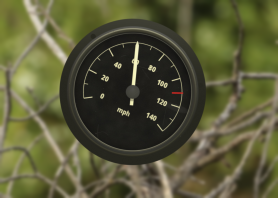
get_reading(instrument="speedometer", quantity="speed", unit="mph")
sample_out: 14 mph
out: 60 mph
